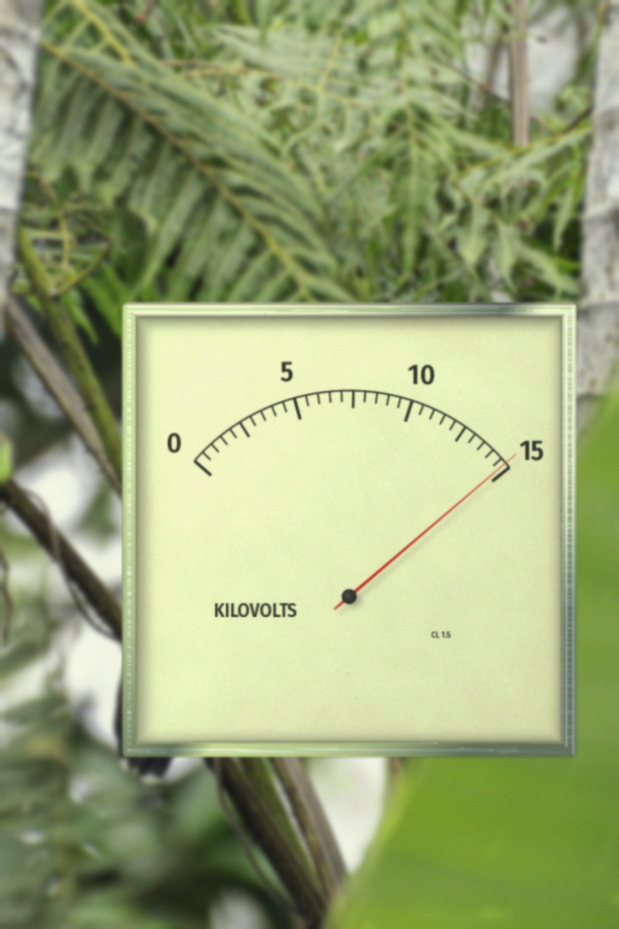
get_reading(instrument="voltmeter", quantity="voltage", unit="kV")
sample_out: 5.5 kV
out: 14.75 kV
